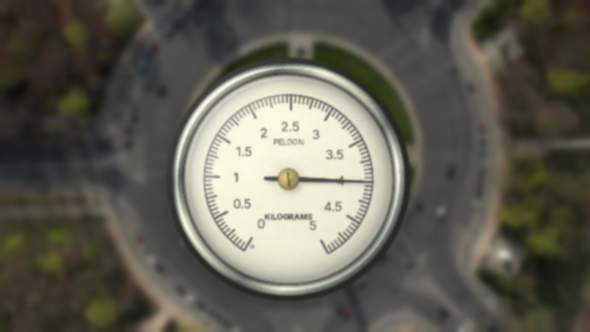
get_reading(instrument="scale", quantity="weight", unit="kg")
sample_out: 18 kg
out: 4 kg
